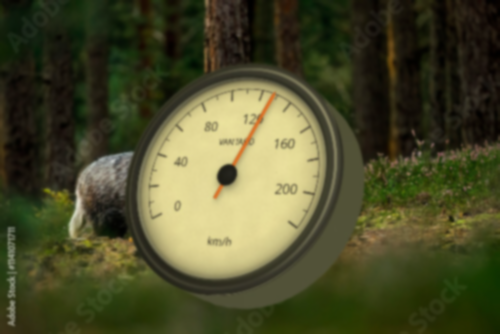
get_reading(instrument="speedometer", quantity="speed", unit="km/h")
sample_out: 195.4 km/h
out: 130 km/h
